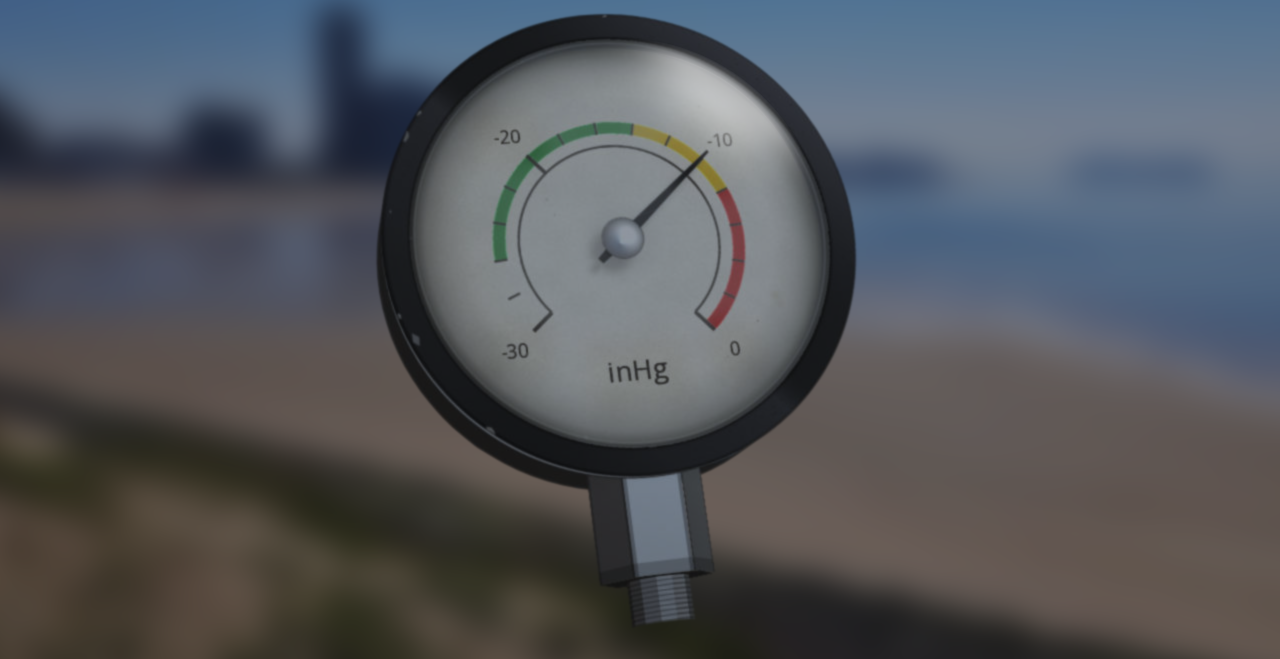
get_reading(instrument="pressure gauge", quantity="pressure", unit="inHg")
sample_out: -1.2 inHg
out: -10 inHg
